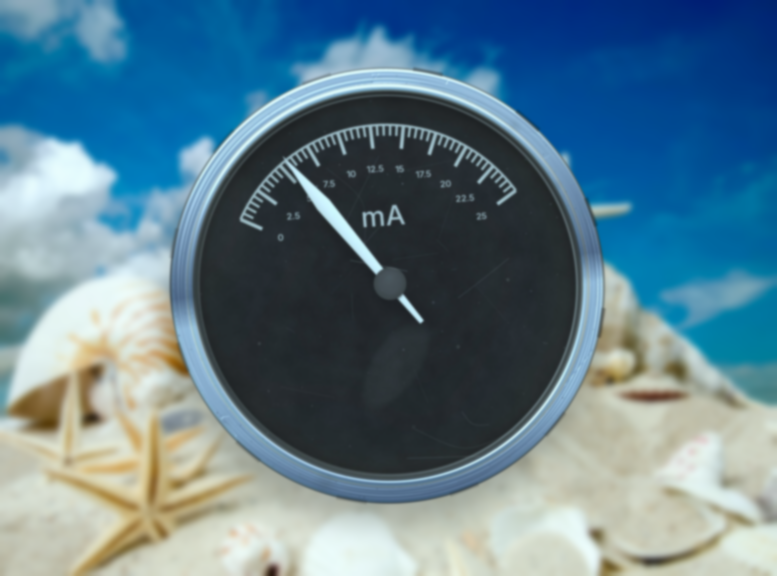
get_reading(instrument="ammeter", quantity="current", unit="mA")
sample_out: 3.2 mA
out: 5.5 mA
